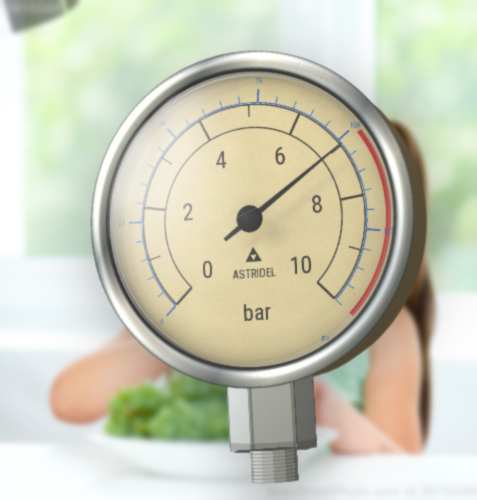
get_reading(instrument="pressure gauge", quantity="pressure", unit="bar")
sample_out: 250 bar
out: 7 bar
